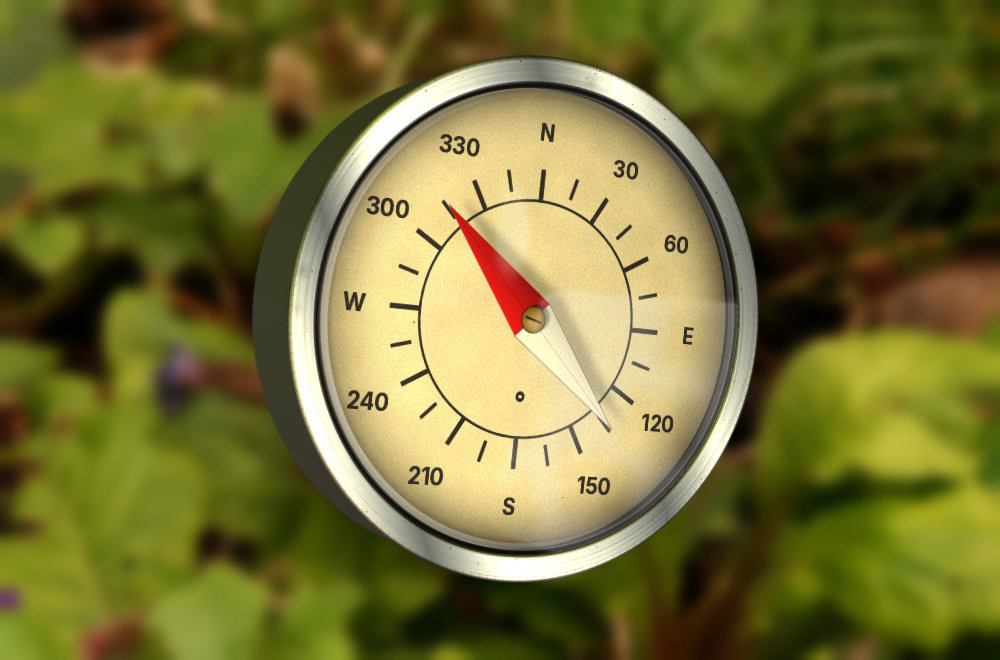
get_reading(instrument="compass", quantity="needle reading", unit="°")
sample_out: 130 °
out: 315 °
